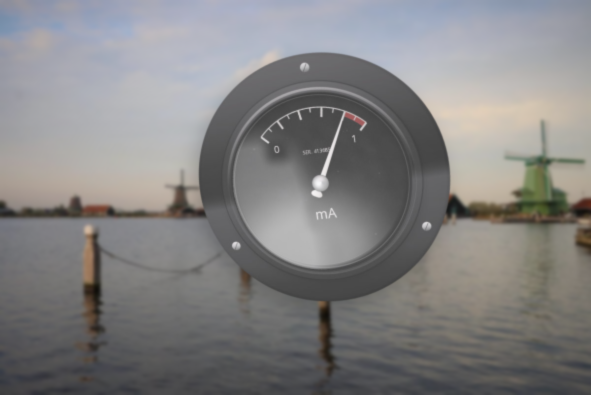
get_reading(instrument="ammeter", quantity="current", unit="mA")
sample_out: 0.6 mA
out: 0.8 mA
